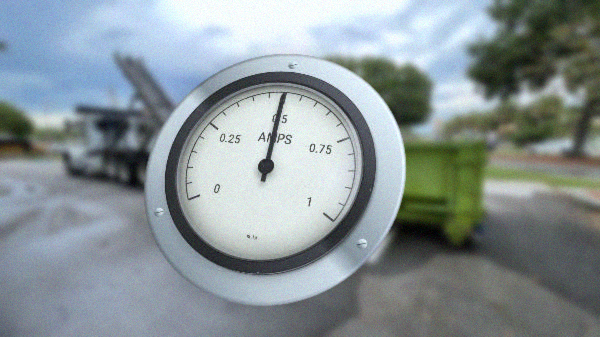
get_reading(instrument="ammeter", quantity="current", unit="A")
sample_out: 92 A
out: 0.5 A
